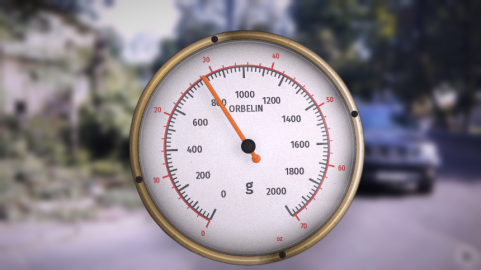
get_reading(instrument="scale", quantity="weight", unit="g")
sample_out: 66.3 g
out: 800 g
